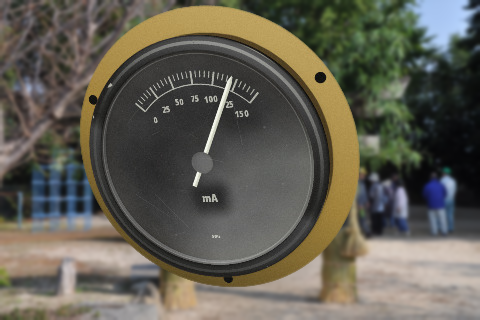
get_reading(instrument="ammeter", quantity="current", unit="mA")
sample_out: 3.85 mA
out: 120 mA
